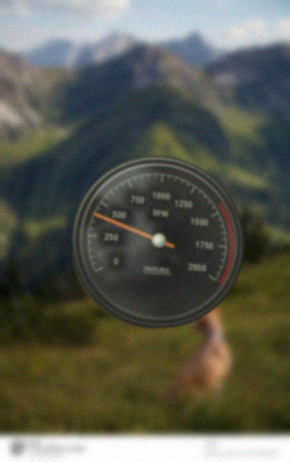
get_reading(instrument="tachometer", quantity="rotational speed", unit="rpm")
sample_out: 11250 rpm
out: 400 rpm
